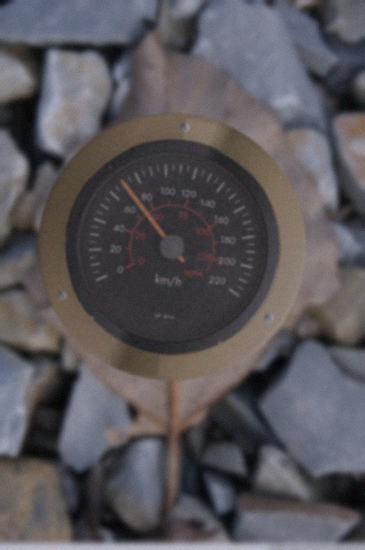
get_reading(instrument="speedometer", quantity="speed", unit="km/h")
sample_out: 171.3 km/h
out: 70 km/h
